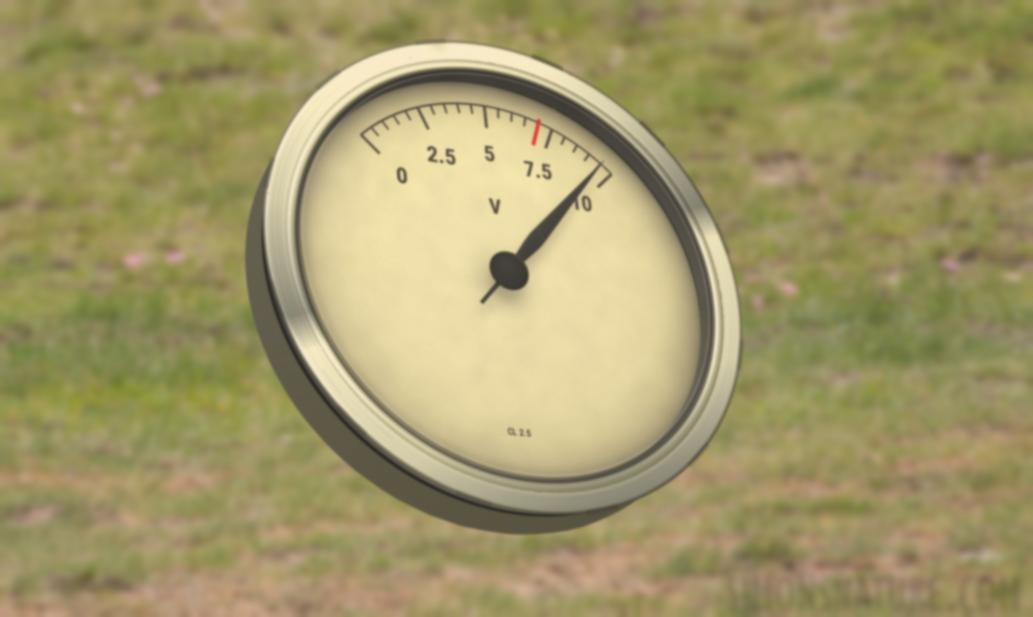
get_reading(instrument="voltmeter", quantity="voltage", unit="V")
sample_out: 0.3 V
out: 9.5 V
